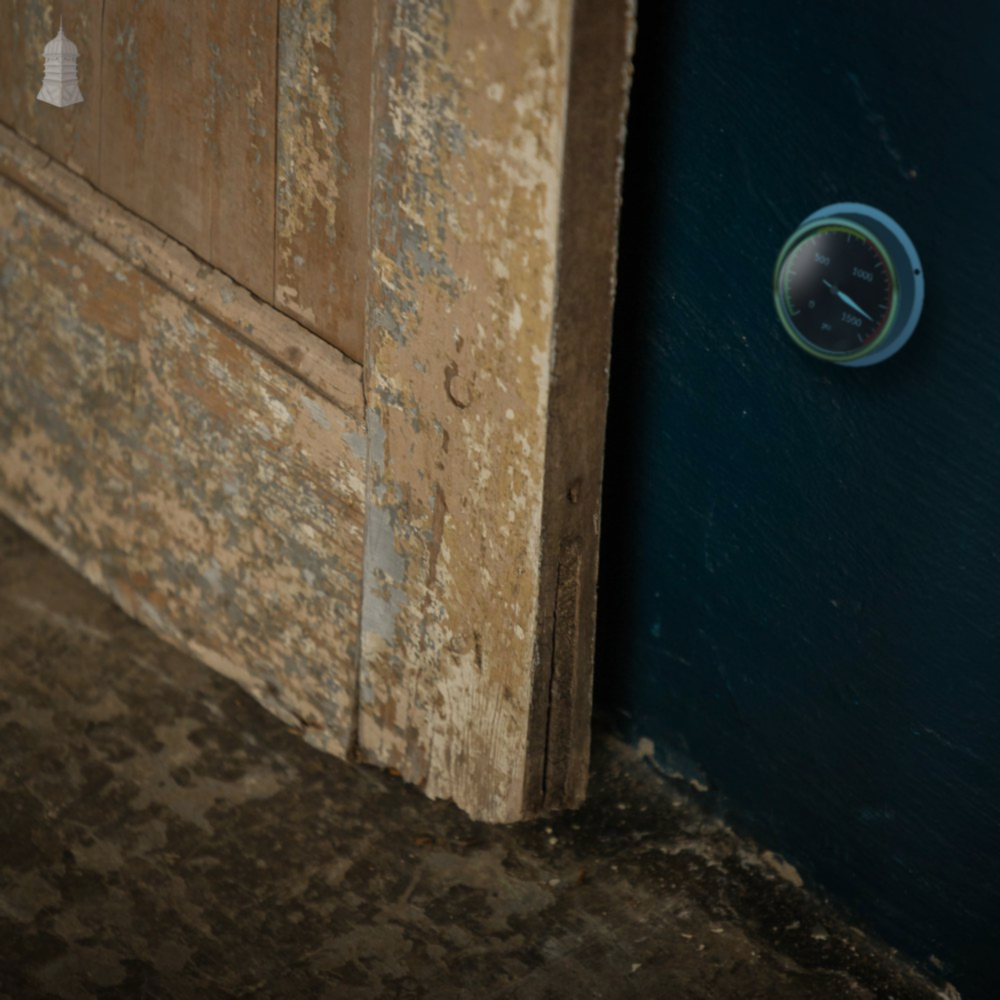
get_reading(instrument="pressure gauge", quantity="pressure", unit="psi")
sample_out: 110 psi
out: 1350 psi
